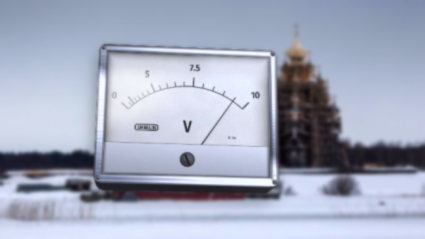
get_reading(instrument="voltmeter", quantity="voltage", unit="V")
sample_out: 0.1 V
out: 9.5 V
